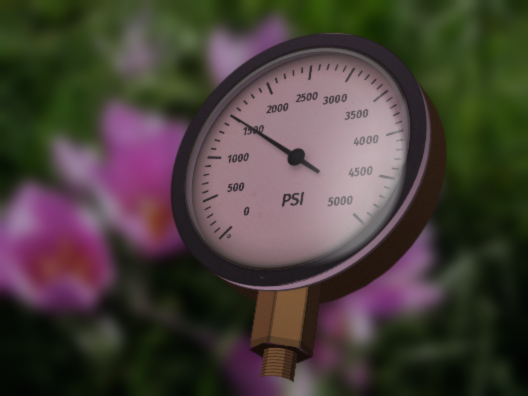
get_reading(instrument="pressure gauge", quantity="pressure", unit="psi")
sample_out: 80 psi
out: 1500 psi
